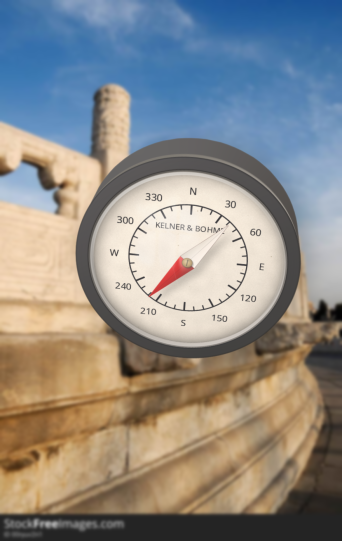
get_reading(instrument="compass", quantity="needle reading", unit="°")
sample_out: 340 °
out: 220 °
